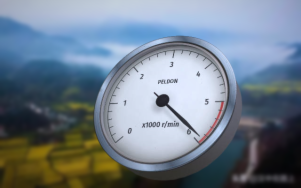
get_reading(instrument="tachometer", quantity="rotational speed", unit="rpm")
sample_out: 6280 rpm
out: 5900 rpm
